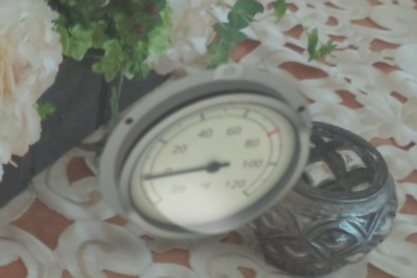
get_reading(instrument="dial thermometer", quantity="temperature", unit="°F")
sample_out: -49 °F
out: 0 °F
